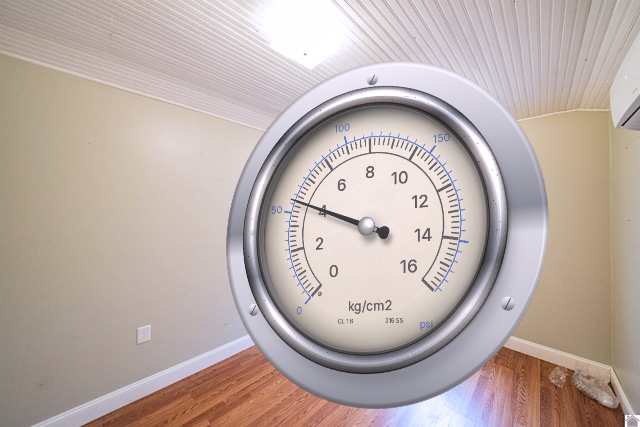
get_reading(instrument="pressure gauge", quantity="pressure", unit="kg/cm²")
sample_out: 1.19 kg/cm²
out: 4 kg/cm²
